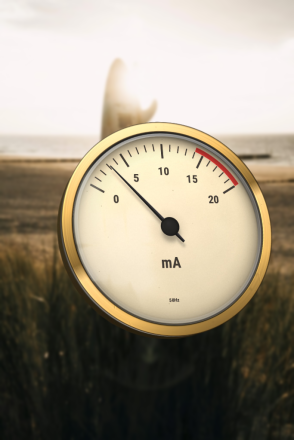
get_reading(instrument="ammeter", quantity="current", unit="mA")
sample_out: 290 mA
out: 3 mA
